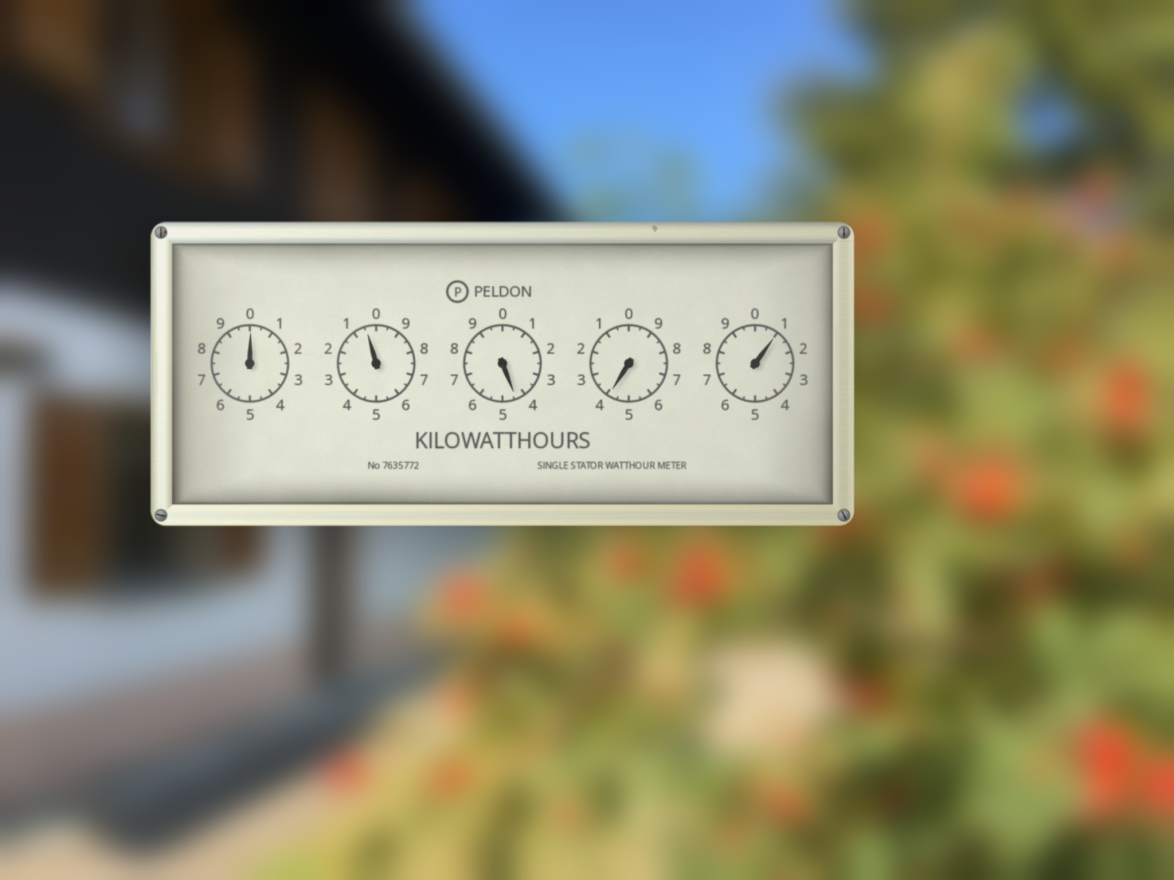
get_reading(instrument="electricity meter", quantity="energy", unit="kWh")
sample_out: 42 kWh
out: 441 kWh
